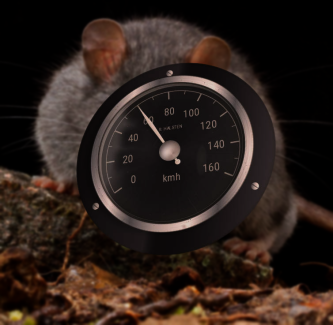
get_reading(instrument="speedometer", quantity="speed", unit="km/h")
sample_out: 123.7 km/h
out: 60 km/h
